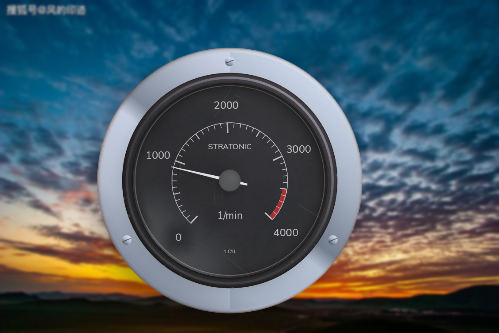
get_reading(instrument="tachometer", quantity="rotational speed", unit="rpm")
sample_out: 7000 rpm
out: 900 rpm
